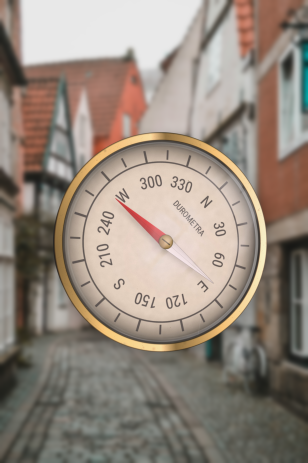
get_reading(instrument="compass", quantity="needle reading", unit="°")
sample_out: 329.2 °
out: 262.5 °
